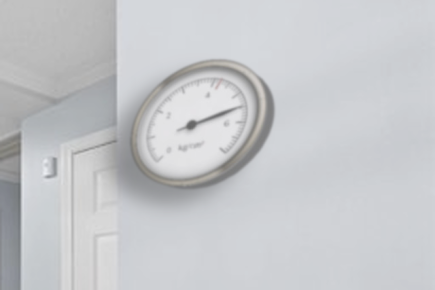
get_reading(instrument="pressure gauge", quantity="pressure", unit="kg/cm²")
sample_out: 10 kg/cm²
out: 5.5 kg/cm²
